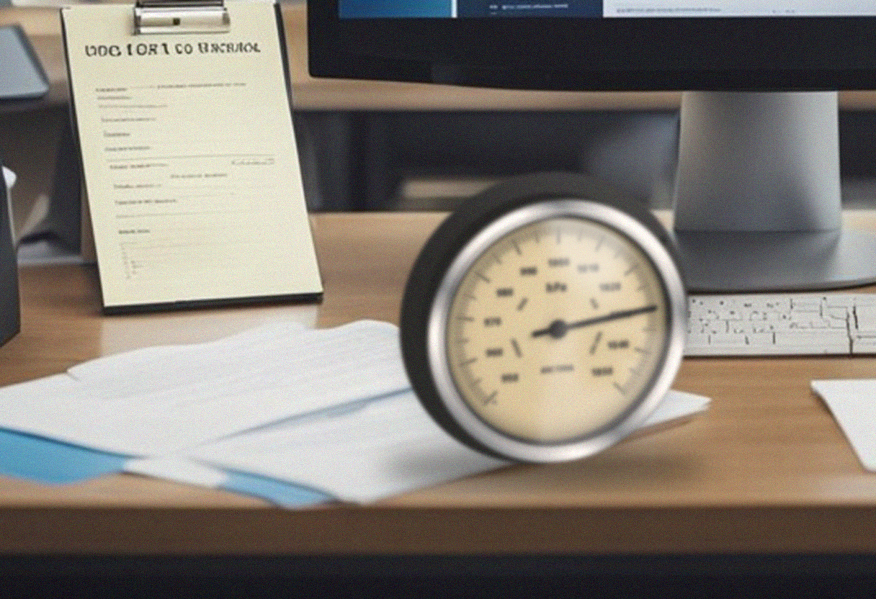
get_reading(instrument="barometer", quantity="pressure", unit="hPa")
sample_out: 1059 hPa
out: 1030 hPa
